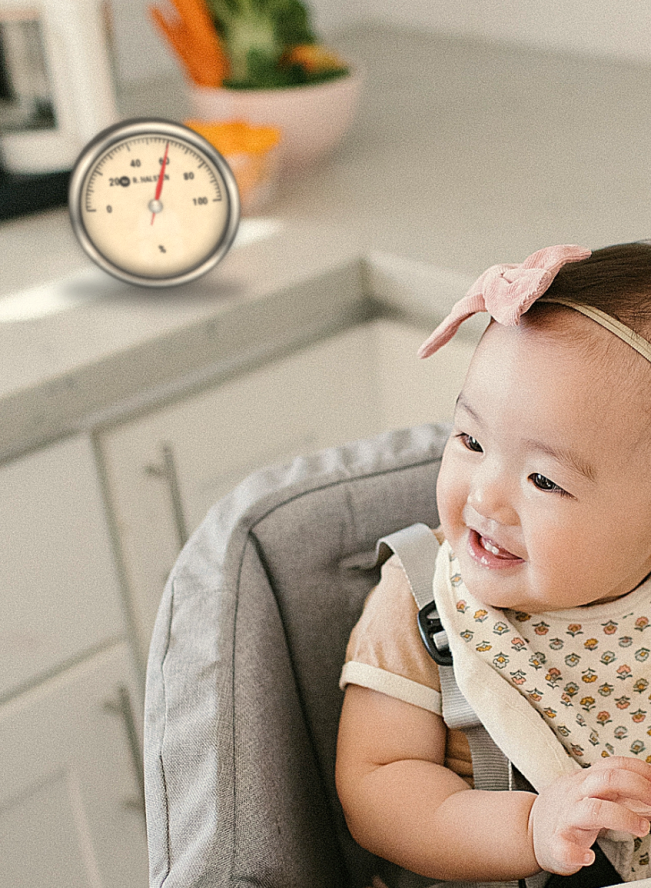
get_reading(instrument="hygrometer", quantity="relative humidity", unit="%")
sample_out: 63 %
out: 60 %
